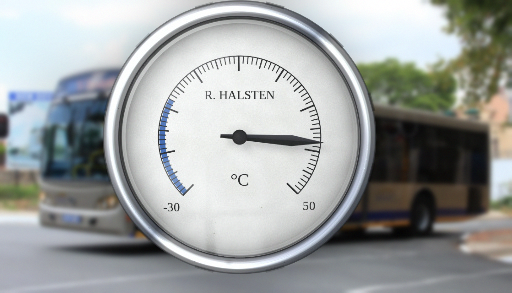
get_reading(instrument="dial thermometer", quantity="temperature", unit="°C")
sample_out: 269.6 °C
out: 38 °C
